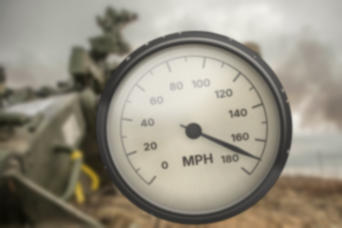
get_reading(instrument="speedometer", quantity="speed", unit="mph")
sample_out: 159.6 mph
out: 170 mph
